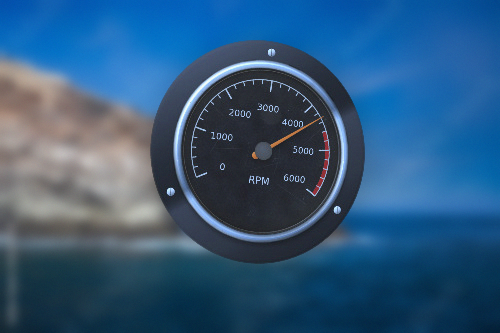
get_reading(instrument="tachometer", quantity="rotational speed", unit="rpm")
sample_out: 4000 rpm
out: 4300 rpm
